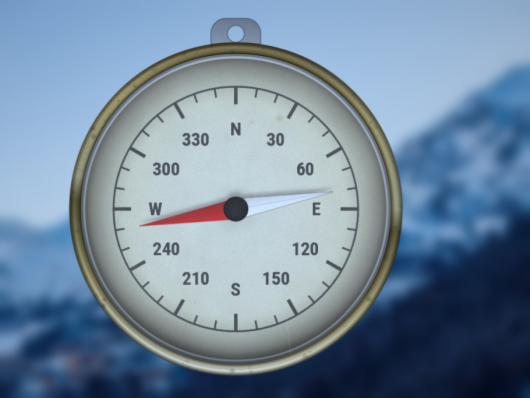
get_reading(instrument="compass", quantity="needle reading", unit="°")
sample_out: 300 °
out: 260 °
